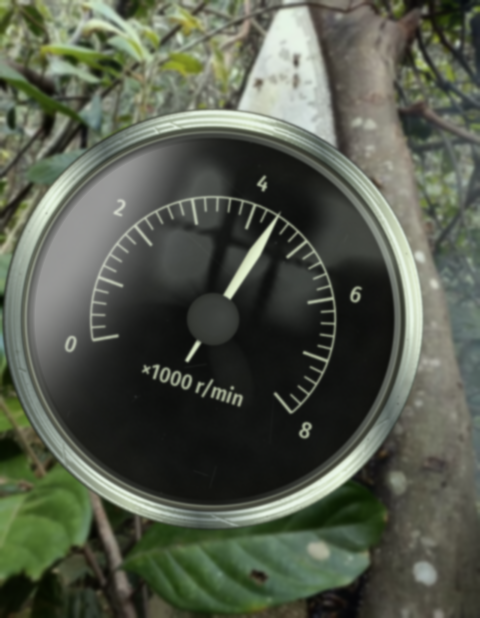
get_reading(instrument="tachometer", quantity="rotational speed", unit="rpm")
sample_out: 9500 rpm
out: 4400 rpm
